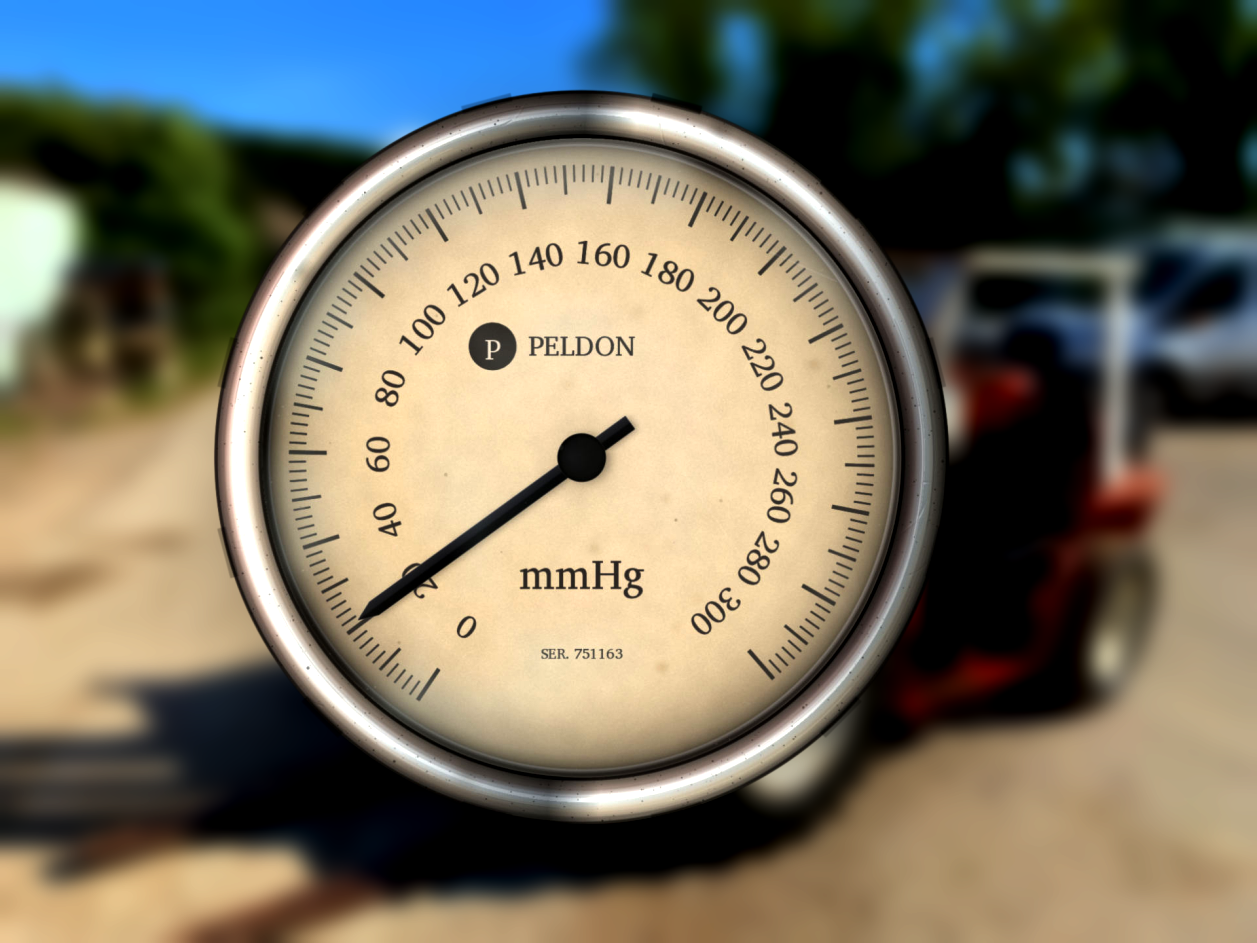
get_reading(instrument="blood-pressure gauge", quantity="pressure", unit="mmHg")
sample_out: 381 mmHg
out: 21 mmHg
